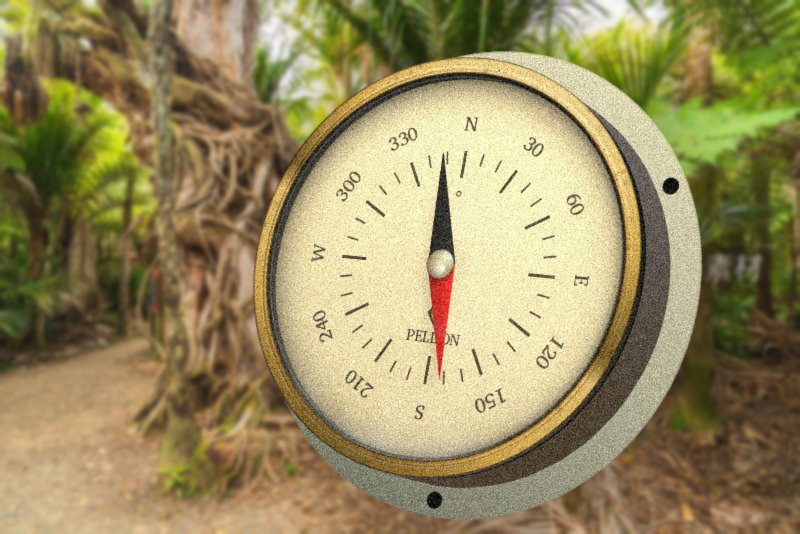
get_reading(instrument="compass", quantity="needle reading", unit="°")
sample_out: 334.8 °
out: 170 °
